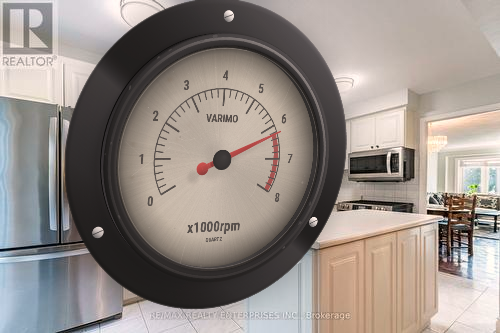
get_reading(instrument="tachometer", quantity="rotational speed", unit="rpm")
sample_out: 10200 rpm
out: 6200 rpm
